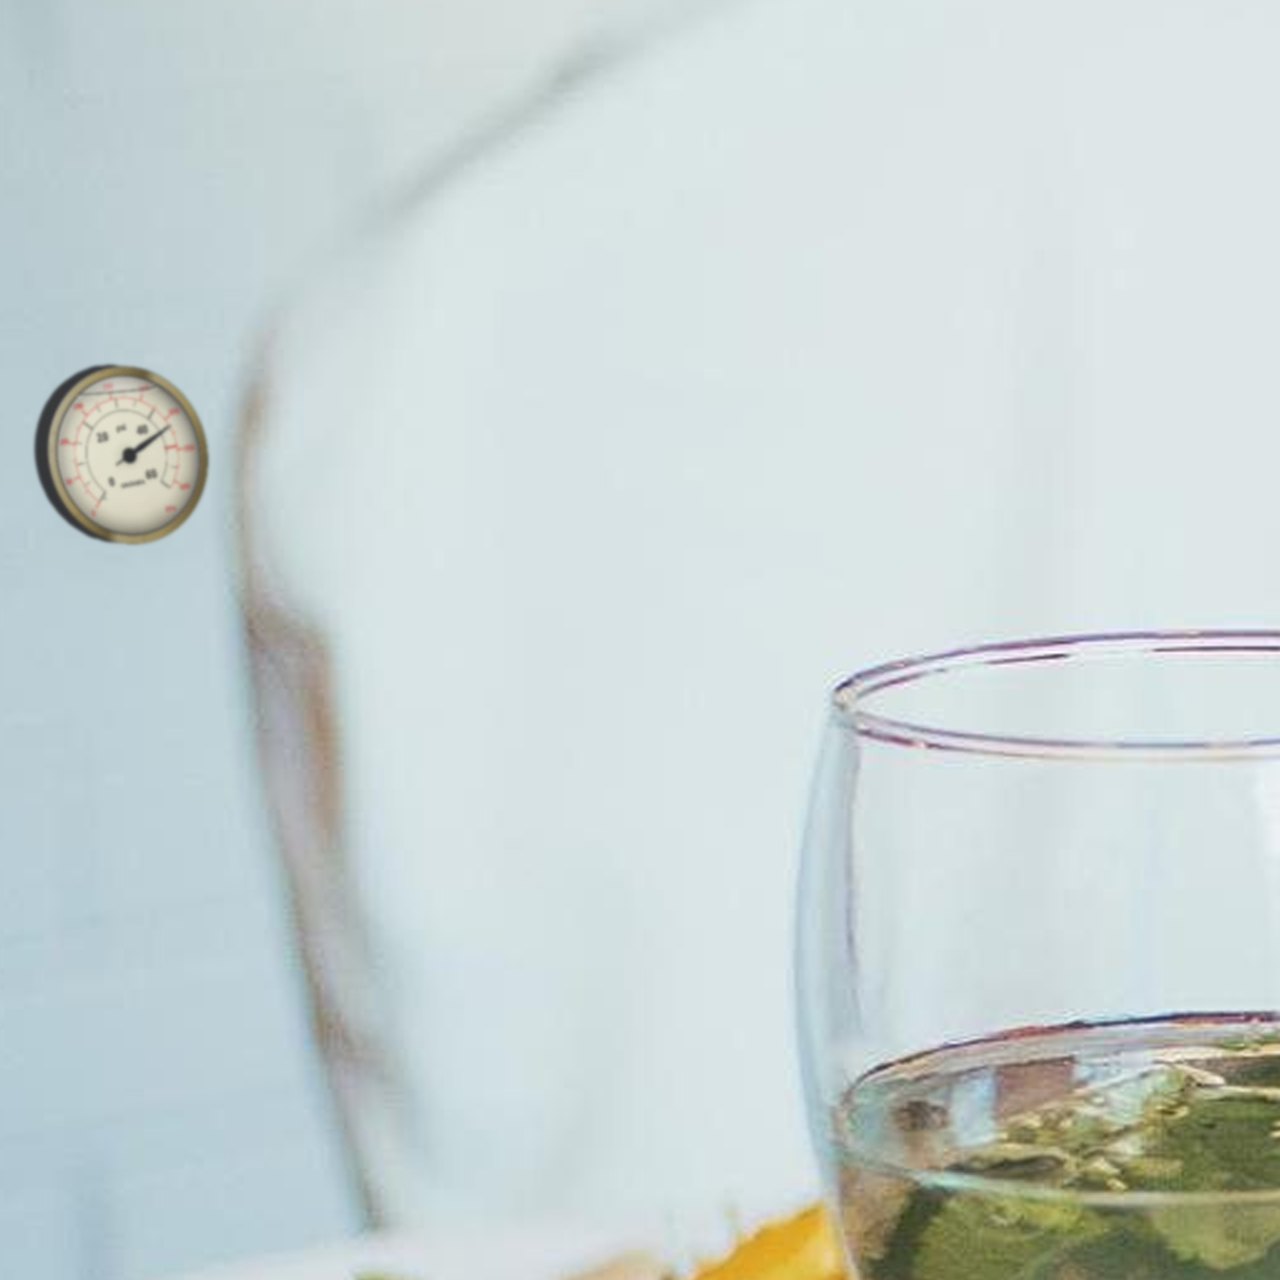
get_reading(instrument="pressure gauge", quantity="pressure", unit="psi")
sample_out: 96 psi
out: 45 psi
